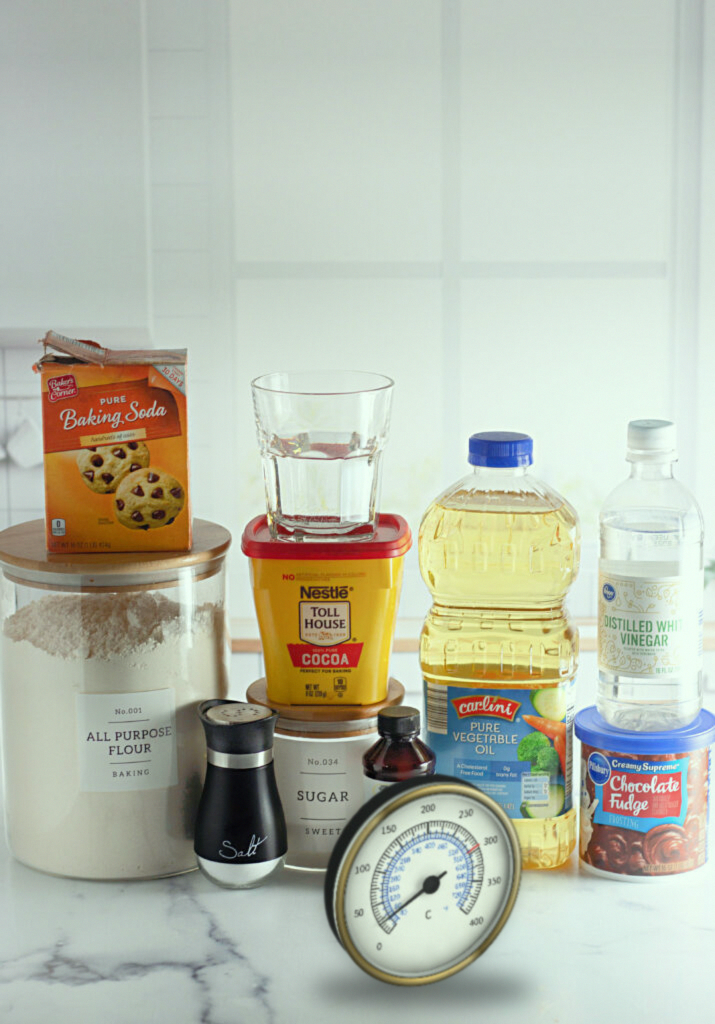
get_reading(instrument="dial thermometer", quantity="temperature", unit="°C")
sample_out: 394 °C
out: 25 °C
